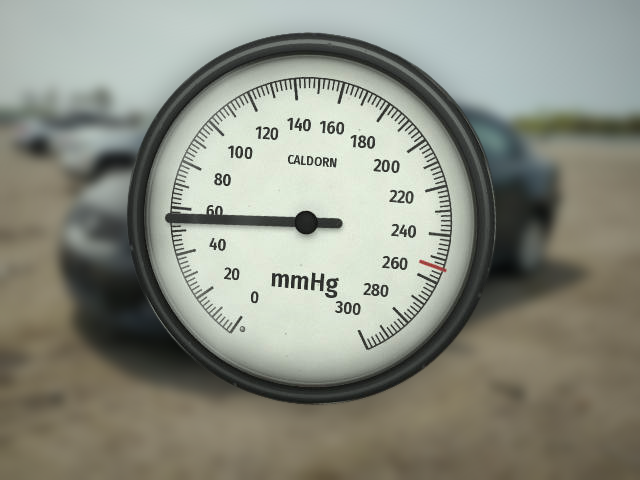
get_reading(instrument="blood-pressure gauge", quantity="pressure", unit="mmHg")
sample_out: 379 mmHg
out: 56 mmHg
